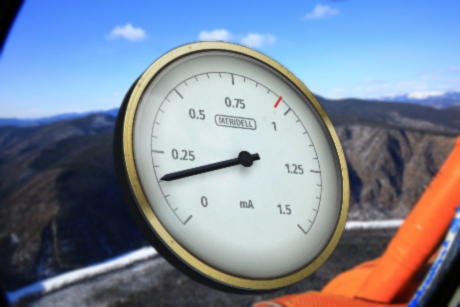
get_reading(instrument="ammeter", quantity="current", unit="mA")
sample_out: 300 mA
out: 0.15 mA
